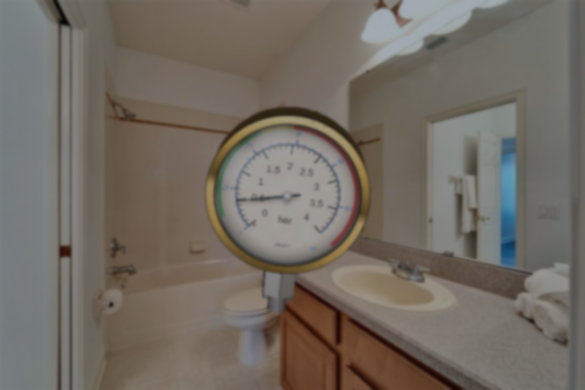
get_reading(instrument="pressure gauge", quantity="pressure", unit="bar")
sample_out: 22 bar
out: 0.5 bar
